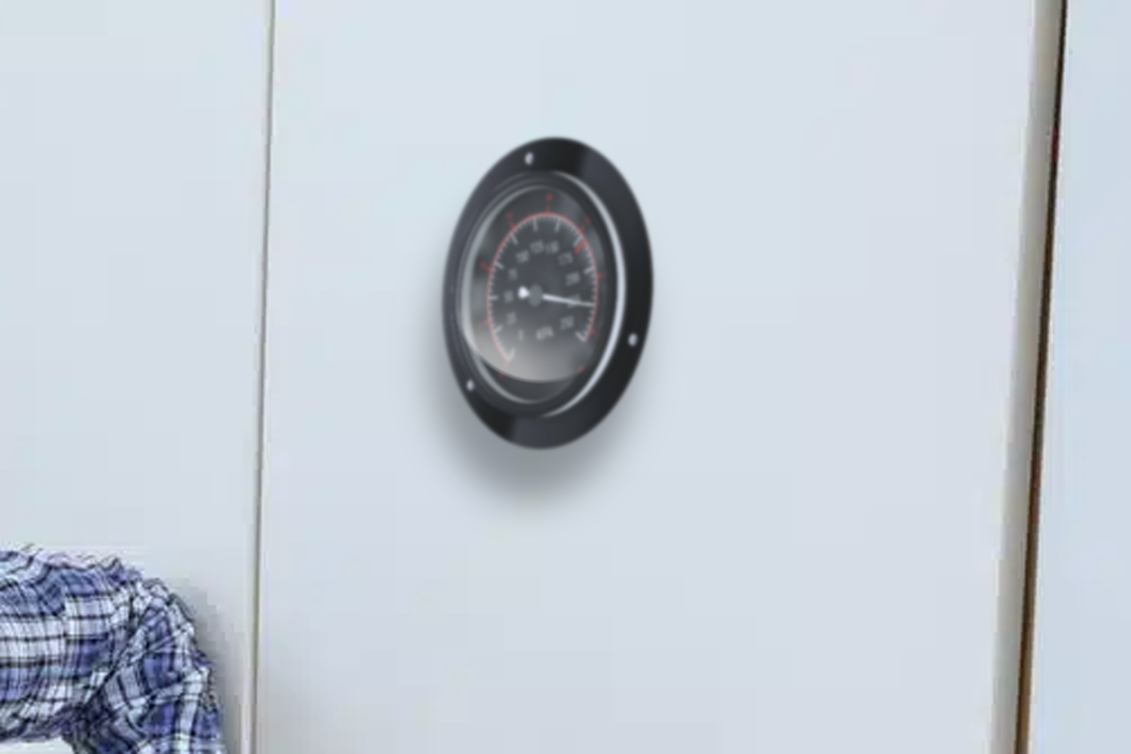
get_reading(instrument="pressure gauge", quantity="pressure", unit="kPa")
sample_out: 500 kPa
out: 225 kPa
